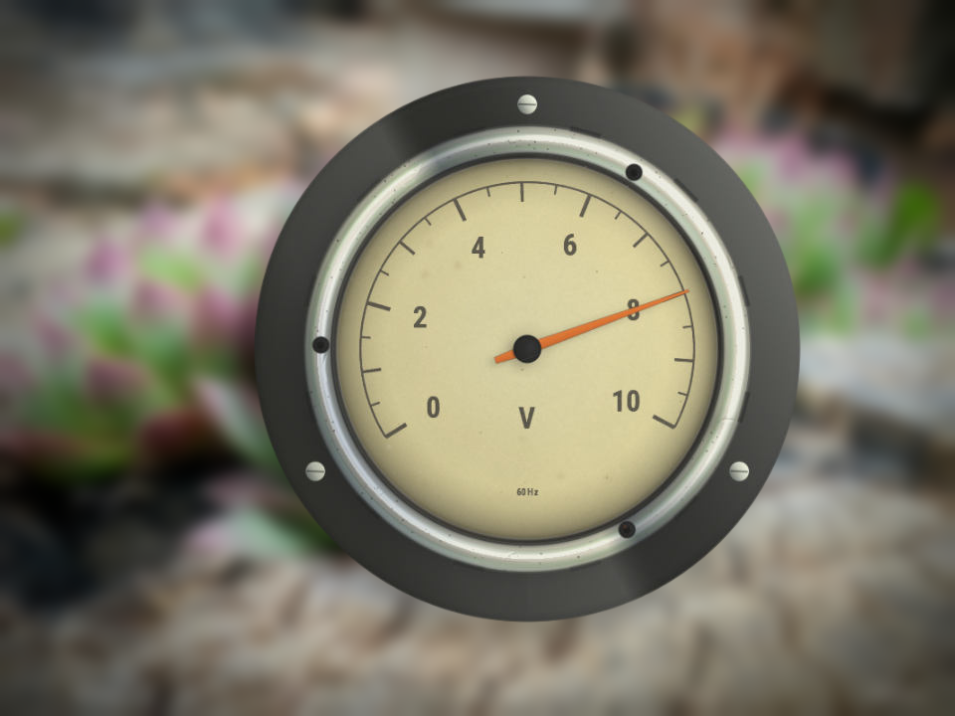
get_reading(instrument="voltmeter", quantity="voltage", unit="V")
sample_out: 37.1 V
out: 8 V
